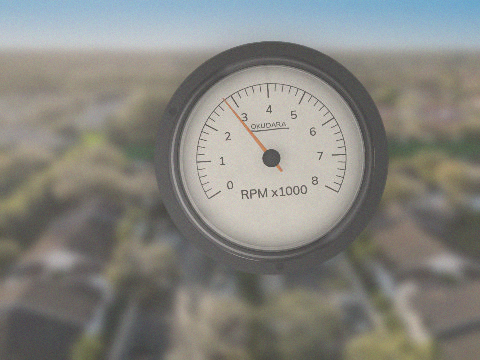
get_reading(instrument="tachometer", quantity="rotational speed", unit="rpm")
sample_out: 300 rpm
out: 2800 rpm
